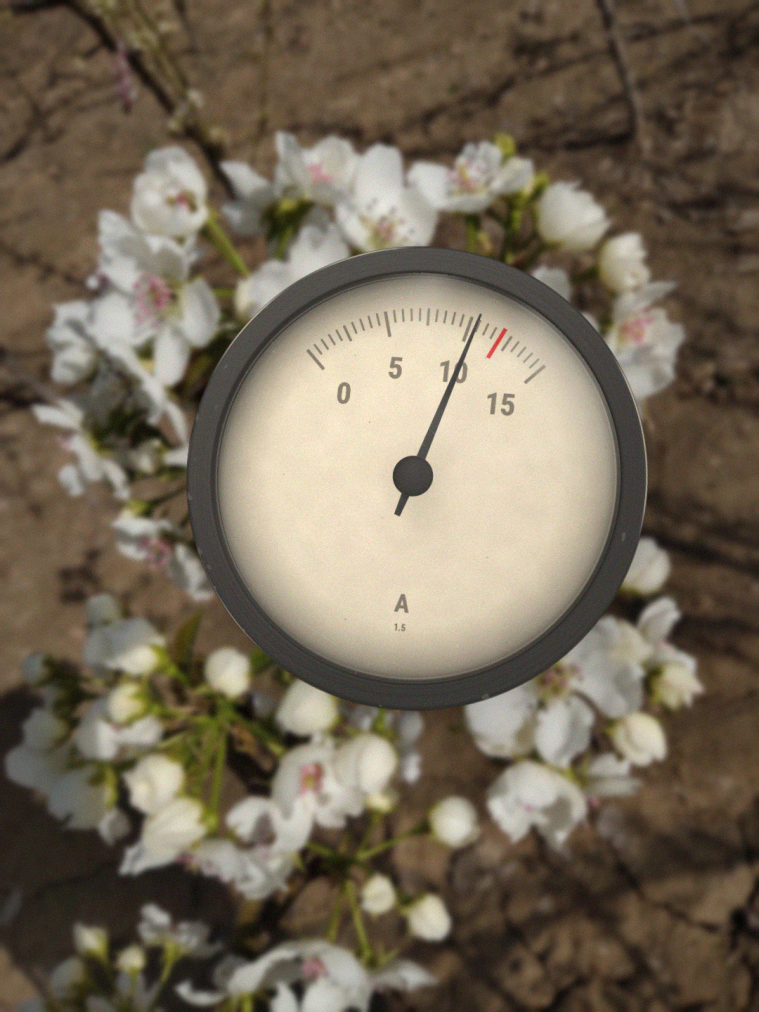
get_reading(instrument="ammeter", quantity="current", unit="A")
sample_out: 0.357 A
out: 10.5 A
